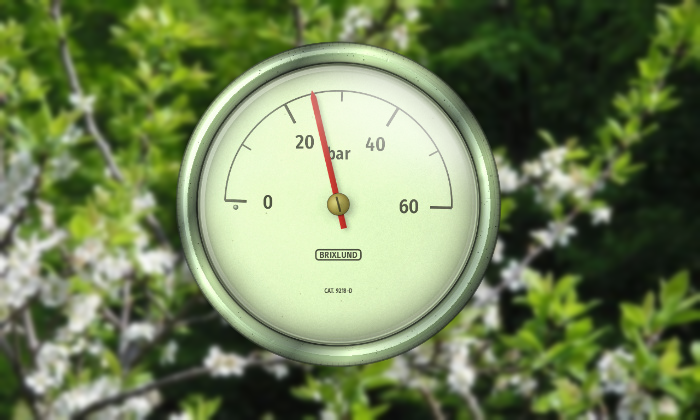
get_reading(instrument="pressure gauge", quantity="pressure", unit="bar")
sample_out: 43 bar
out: 25 bar
